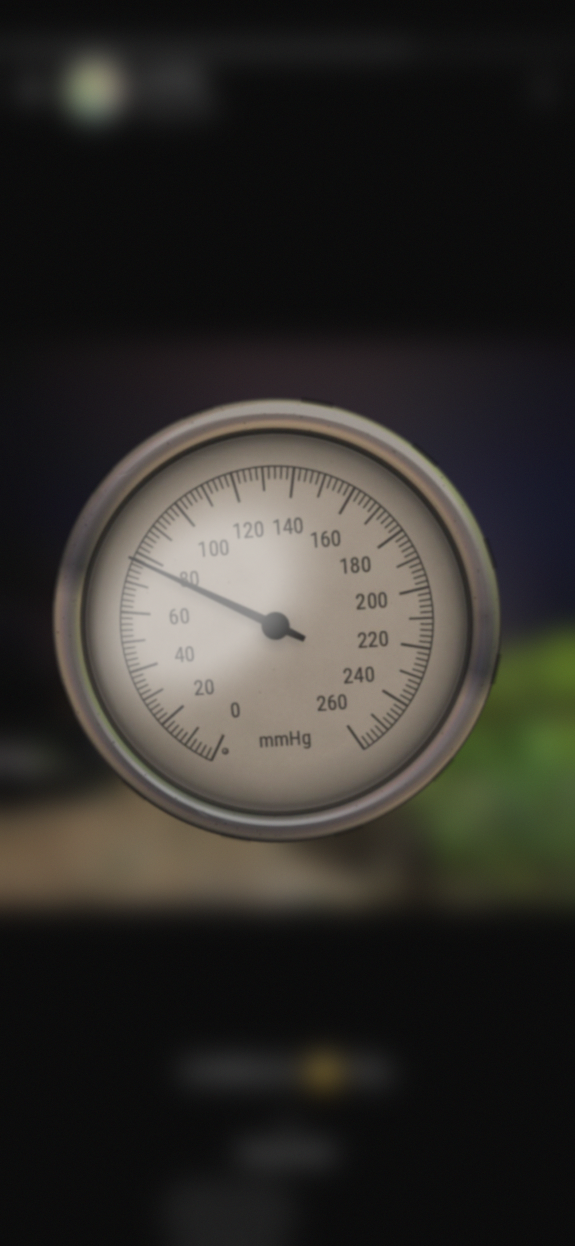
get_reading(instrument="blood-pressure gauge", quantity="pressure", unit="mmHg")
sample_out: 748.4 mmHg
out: 78 mmHg
